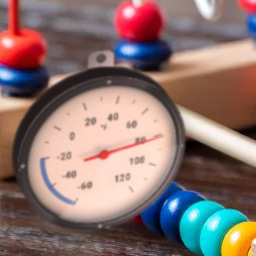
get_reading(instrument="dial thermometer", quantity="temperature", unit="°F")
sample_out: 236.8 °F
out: 80 °F
